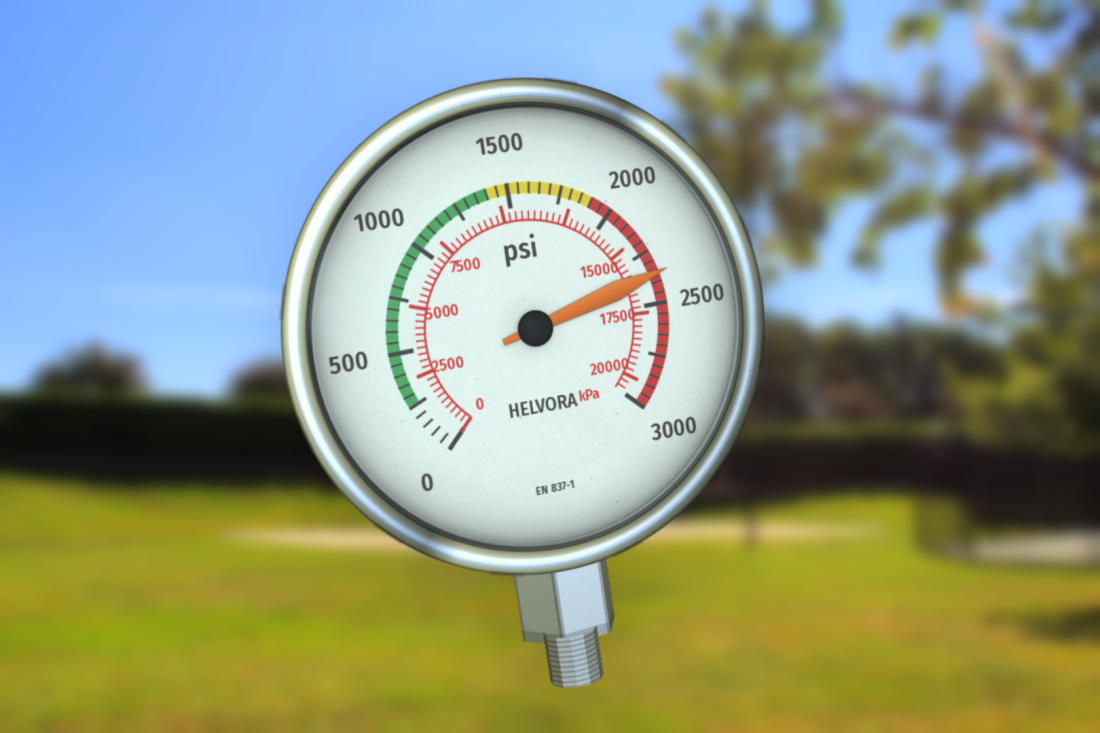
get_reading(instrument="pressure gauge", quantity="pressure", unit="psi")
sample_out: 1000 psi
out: 2350 psi
